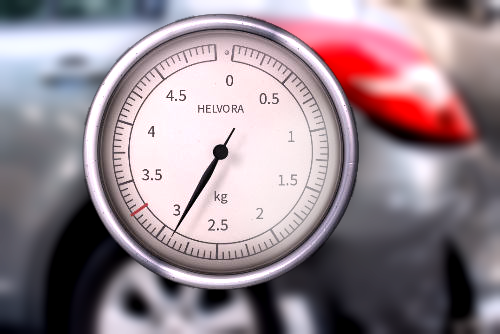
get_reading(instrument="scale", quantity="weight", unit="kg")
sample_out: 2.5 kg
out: 2.9 kg
